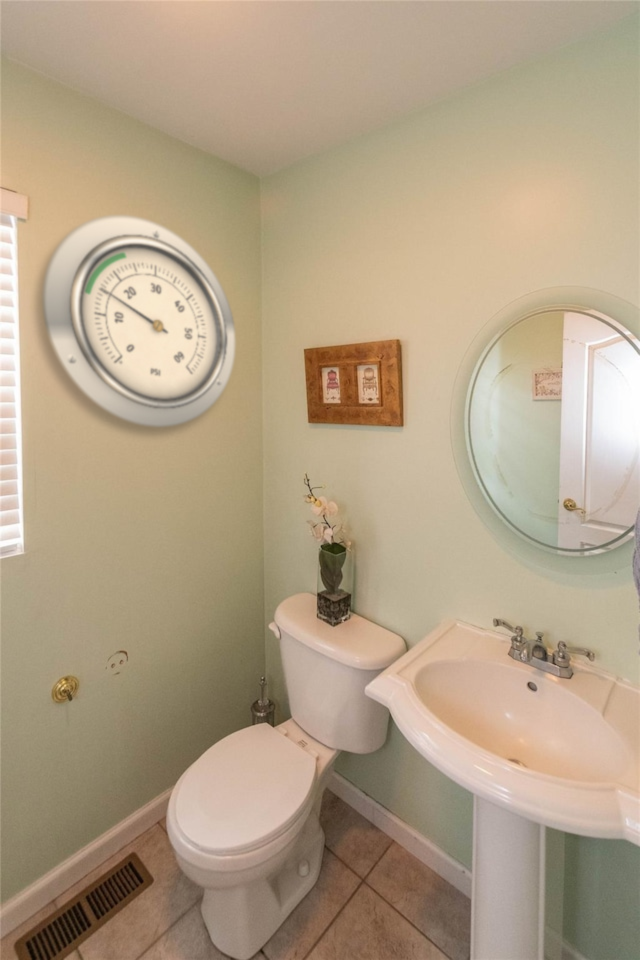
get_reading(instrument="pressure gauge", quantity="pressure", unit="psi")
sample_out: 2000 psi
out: 15 psi
